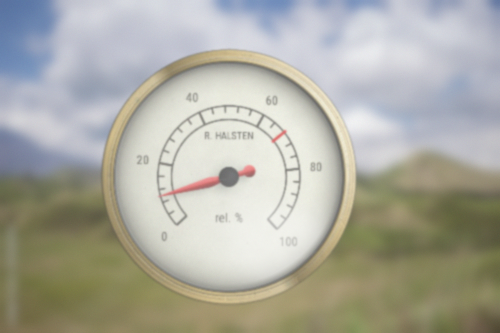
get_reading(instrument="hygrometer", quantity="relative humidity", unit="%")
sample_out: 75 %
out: 10 %
